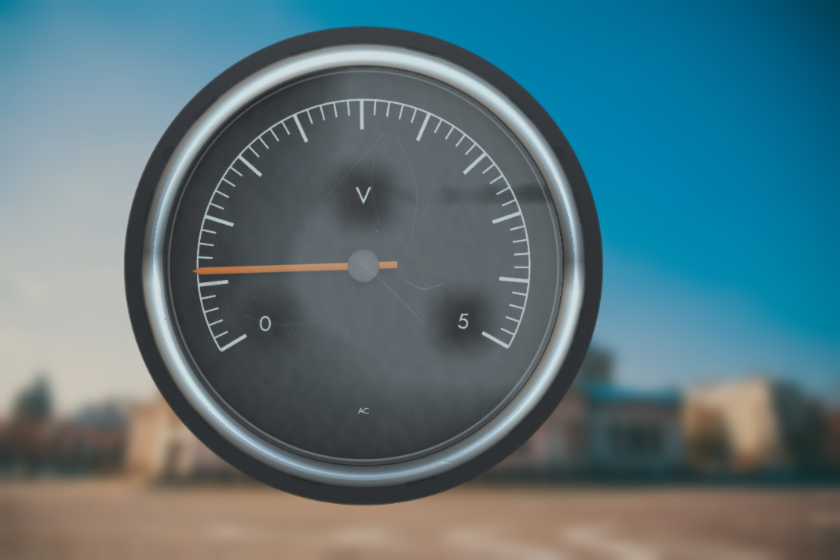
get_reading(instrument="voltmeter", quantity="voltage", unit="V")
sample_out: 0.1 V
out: 0.6 V
